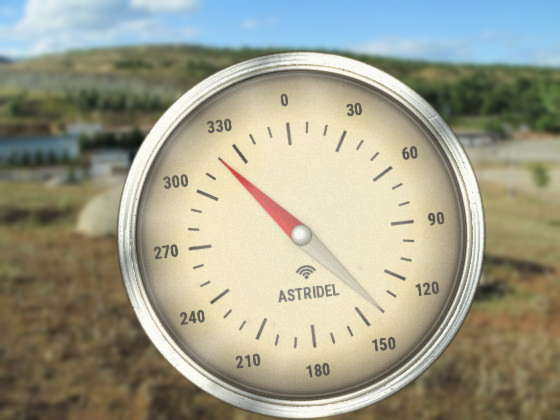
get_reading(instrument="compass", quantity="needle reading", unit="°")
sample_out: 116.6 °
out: 320 °
